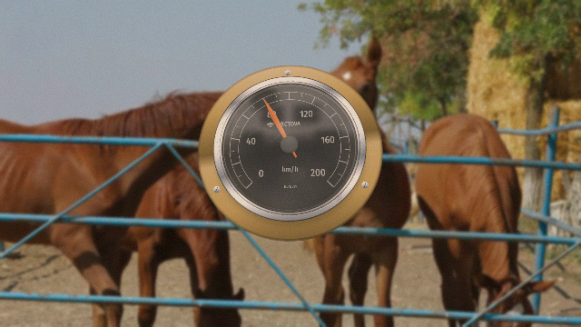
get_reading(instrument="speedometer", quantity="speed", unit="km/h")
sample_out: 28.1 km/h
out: 80 km/h
